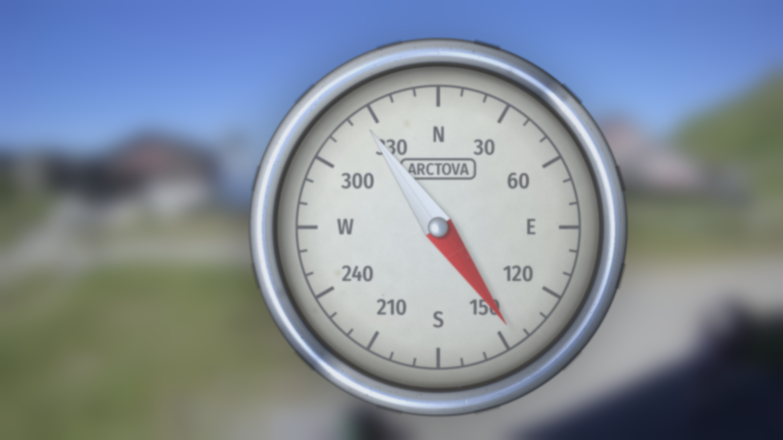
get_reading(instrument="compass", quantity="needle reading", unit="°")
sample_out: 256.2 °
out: 145 °
